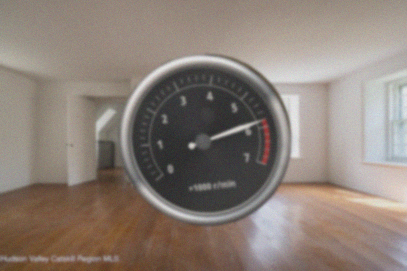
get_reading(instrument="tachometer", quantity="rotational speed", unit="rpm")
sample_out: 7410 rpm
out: 5800 rpm
